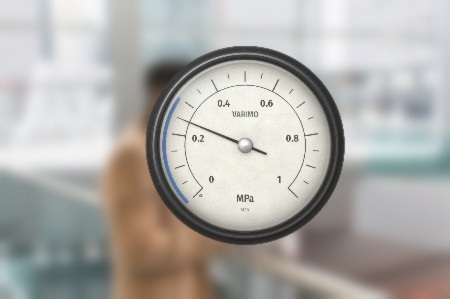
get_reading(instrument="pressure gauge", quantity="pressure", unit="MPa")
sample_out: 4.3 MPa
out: 0.25 MPa
